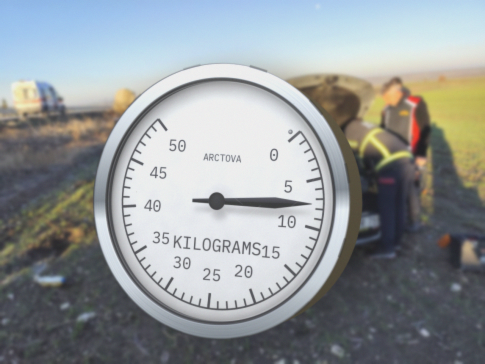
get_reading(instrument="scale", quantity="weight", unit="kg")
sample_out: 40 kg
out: 7.5 kg
